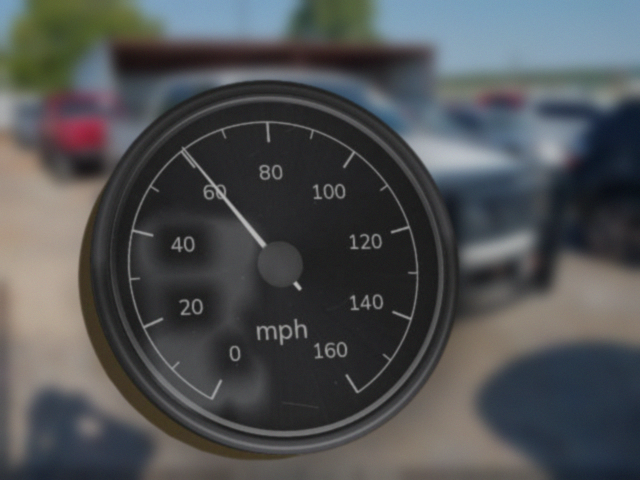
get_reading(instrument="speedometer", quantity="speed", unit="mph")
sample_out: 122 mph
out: 60 mph
